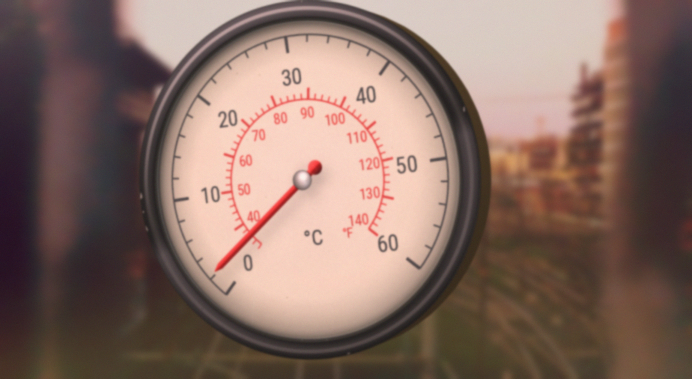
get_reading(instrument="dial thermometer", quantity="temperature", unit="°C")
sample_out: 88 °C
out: 2 °C
